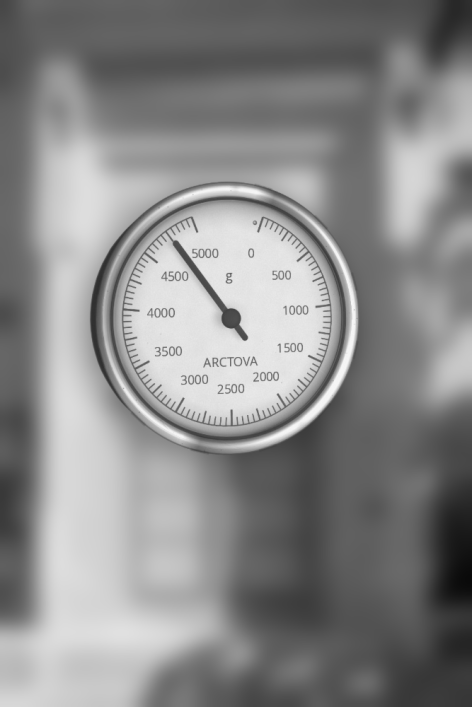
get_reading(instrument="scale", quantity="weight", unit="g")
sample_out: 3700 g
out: 4750 g
